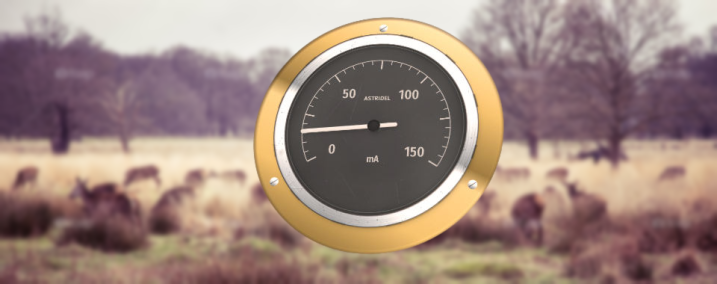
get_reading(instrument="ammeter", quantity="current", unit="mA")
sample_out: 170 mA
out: 15 mA
